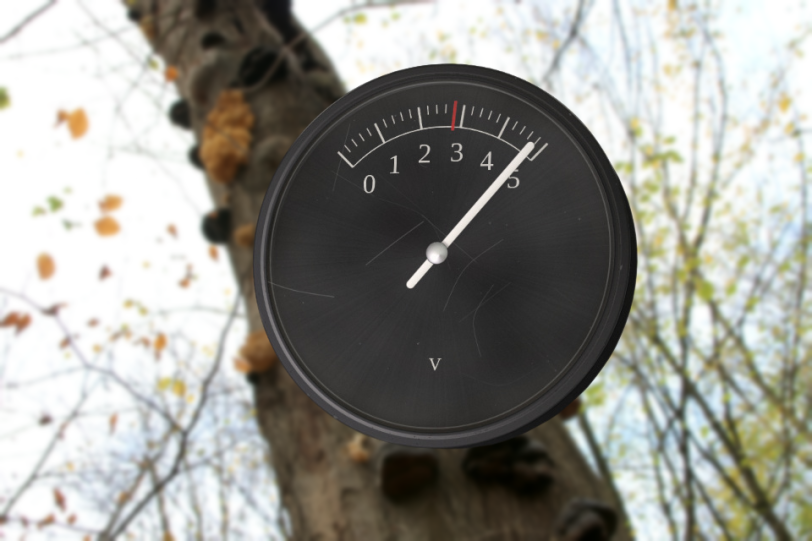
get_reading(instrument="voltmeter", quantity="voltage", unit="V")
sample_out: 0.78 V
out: 4.8 V
